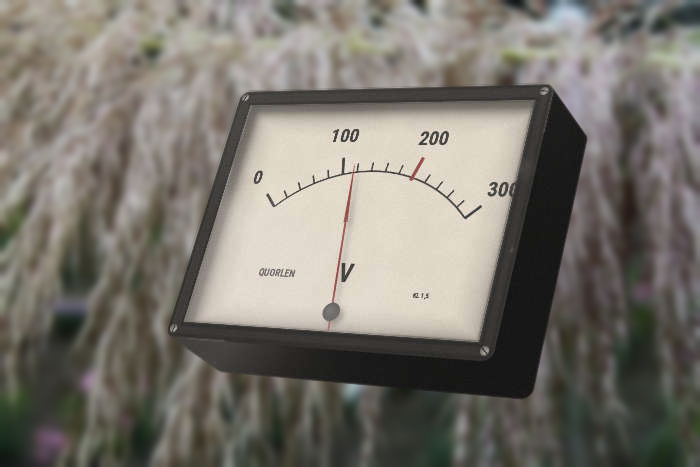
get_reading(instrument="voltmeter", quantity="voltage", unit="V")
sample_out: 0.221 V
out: 120 V
